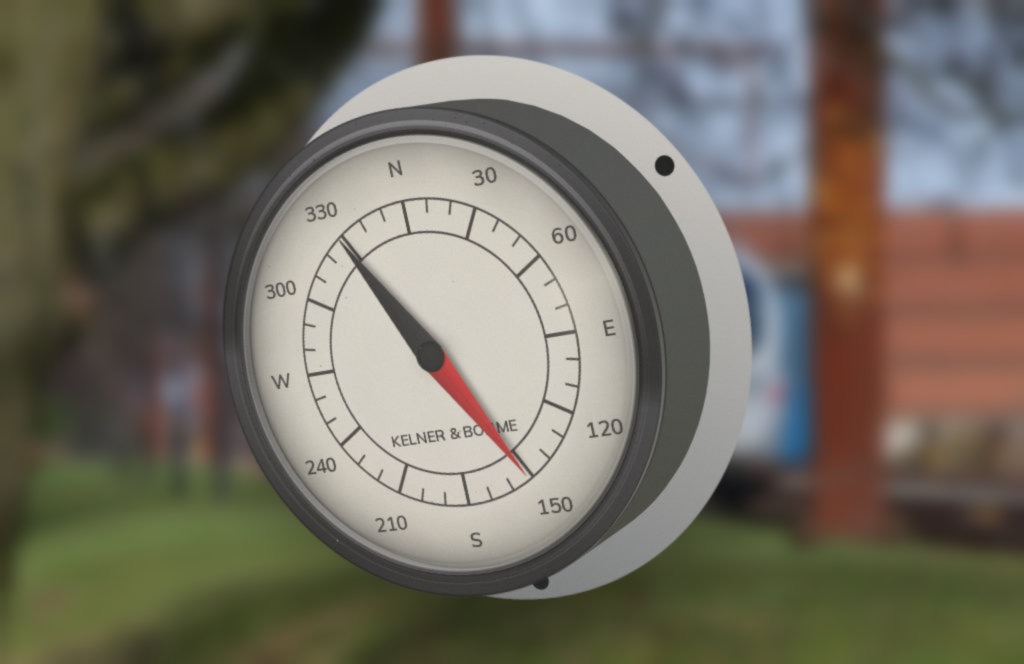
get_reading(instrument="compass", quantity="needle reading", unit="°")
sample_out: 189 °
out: 150 °
